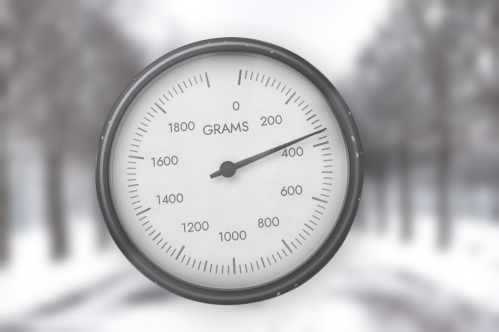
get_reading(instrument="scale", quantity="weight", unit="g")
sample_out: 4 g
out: 360 g
